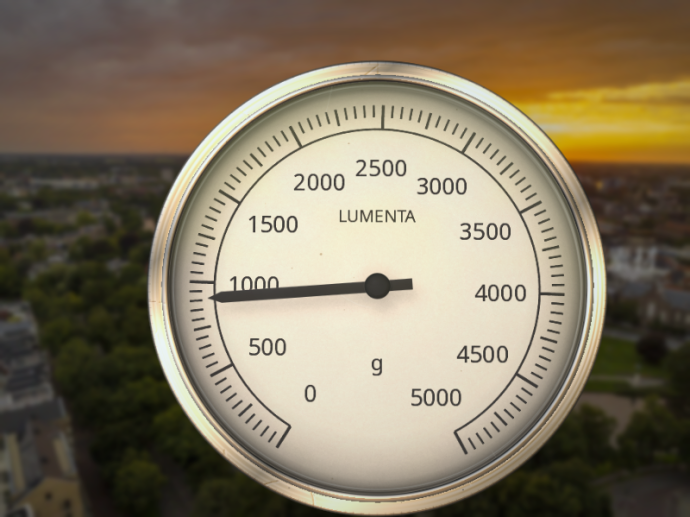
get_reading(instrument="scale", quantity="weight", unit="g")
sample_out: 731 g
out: 900 g
